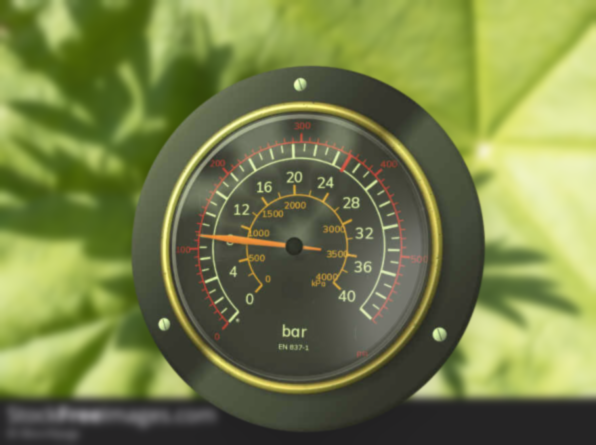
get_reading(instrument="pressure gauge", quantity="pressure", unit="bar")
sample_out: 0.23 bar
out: 8 bar
